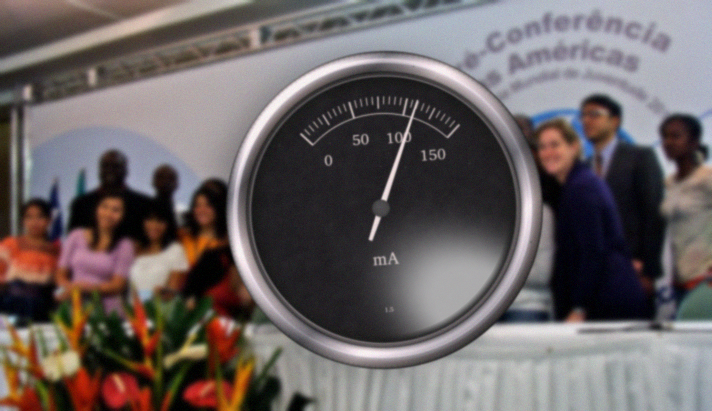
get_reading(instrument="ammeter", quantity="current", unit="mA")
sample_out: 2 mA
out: 110 mA
